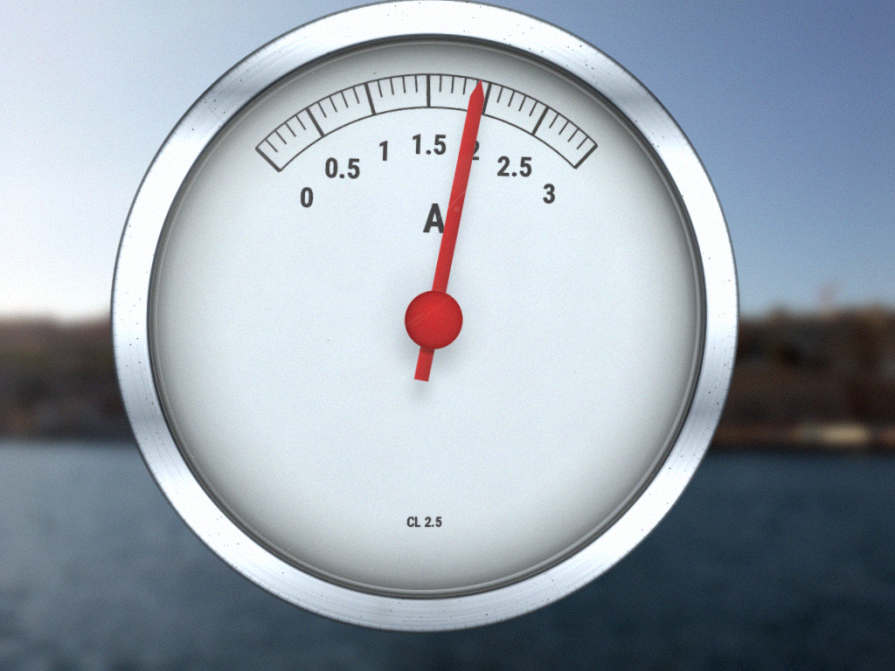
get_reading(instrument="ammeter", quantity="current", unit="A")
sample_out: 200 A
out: 1.9 A
